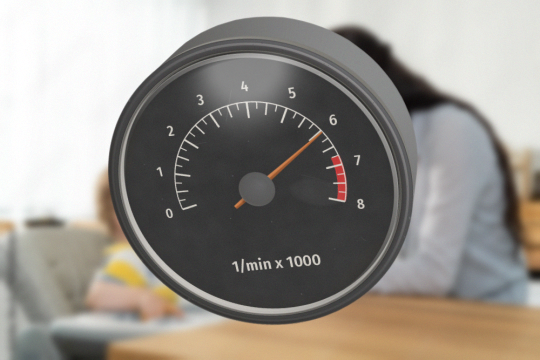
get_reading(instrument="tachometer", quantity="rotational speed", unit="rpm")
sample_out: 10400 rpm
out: 6000 rpm
